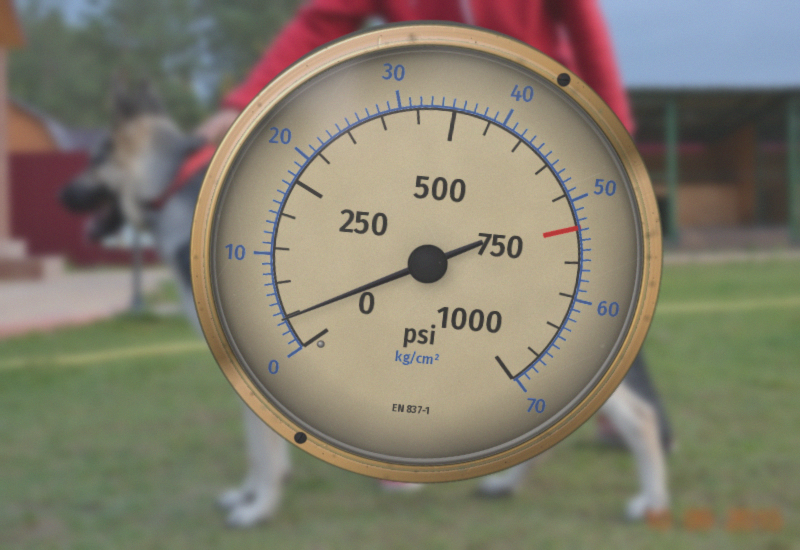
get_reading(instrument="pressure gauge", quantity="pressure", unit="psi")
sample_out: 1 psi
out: 50 psi
